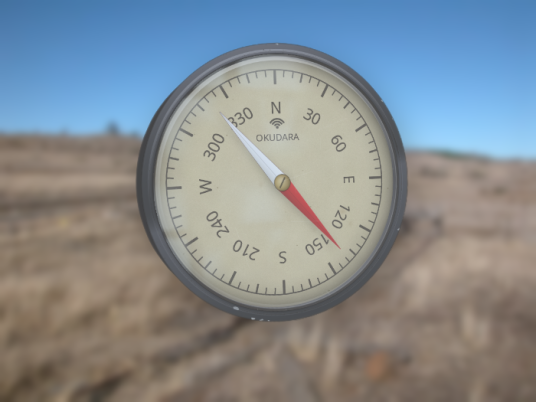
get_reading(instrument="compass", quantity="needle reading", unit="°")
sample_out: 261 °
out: 140 °
